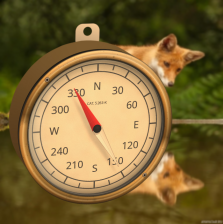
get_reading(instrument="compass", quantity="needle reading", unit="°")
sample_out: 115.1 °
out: 330 °
